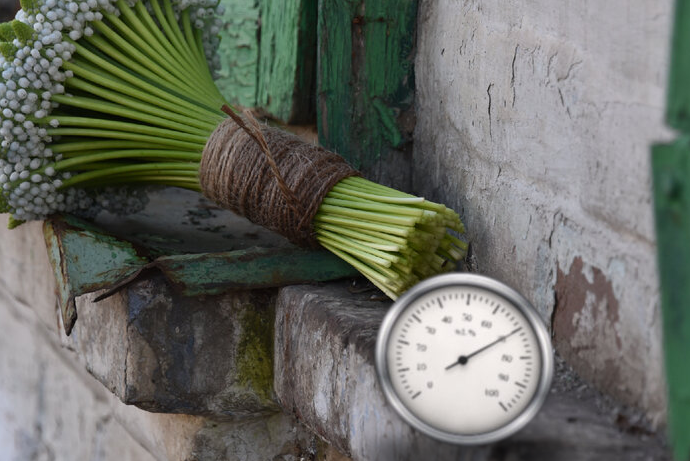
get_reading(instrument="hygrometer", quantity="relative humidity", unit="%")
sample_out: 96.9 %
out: 70 %
